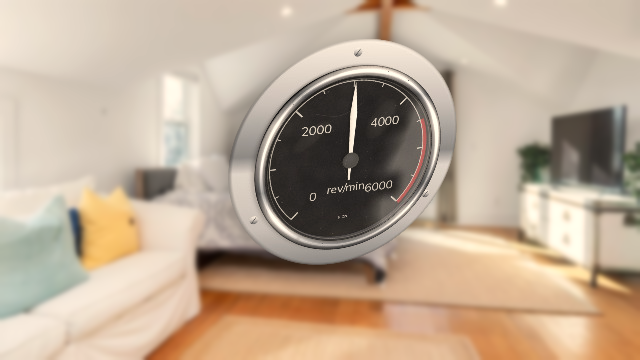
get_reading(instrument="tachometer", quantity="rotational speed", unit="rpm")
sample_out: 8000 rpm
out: 3000 rpm
